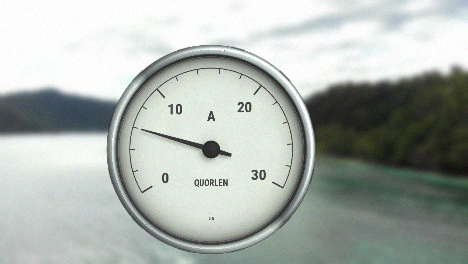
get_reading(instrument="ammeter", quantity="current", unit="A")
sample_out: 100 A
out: 6 A
